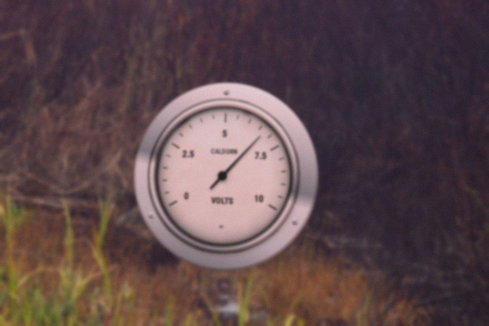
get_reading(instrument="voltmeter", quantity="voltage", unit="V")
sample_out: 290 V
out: 6.75 V
